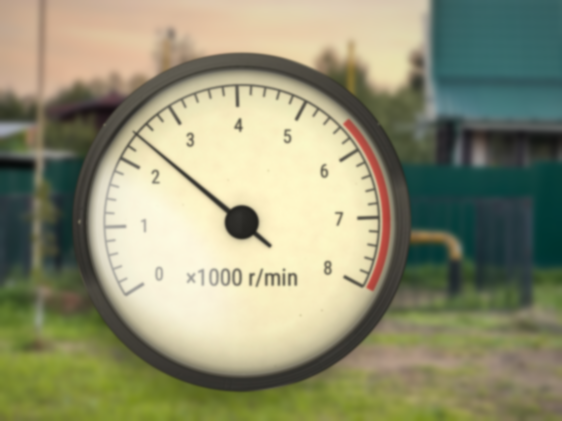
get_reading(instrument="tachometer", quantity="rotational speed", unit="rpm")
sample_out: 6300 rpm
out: 2400 rpm
